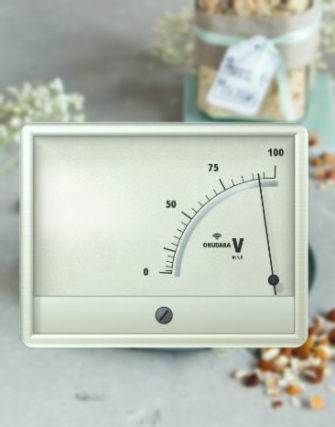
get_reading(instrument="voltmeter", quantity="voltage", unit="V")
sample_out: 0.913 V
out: 92.5 V
